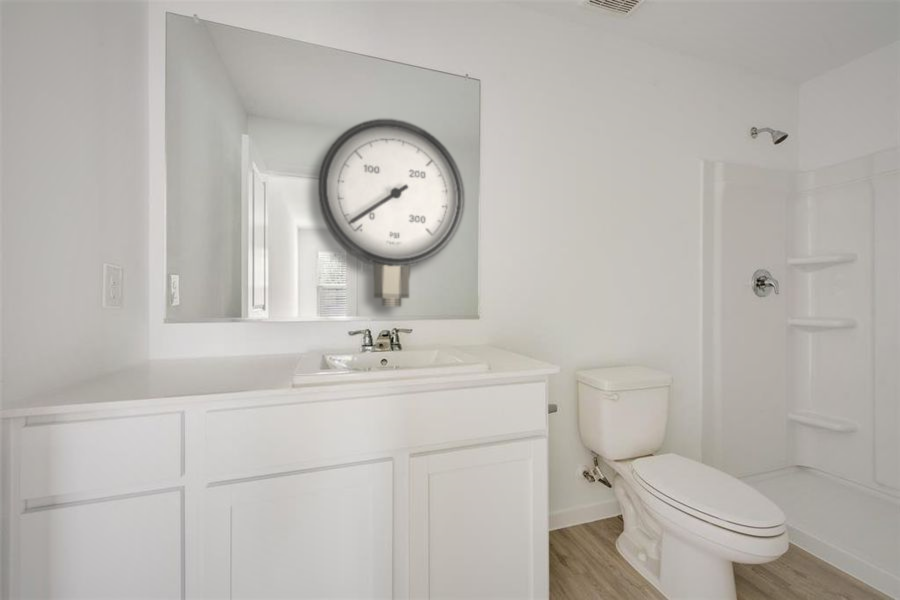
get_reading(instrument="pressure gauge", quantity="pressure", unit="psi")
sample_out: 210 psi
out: 10 psi
